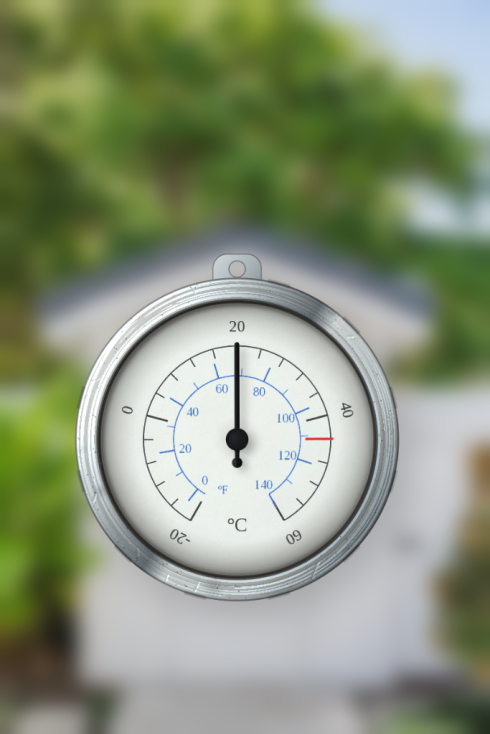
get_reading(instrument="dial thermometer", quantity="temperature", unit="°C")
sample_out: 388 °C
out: 20 °C
